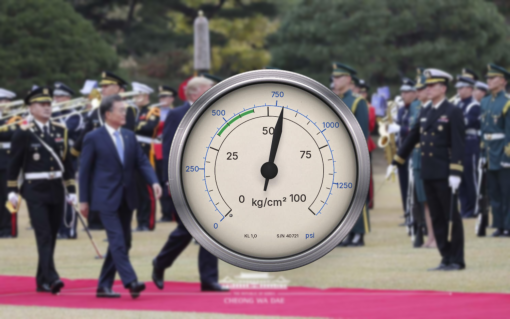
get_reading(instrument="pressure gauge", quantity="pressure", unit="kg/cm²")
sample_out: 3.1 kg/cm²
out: 55 kg/cm²
